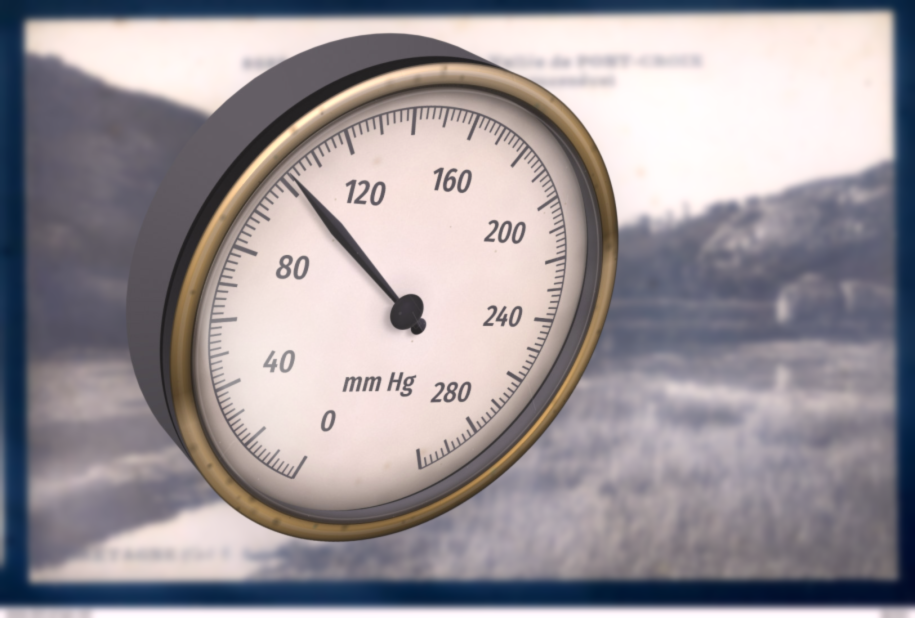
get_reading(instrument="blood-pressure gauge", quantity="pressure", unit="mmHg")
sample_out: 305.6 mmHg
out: 102 mmHg
